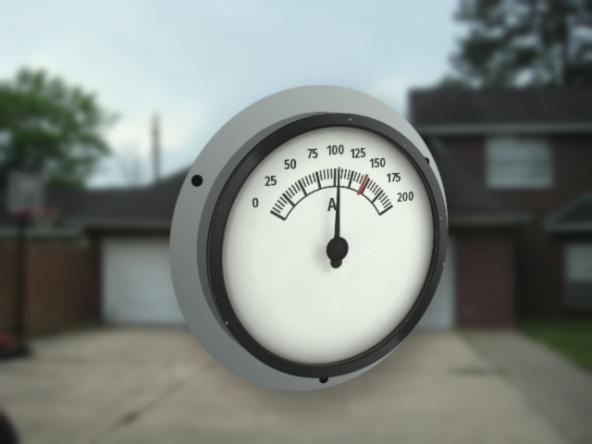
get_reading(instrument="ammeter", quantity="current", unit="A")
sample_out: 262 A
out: 100 A
